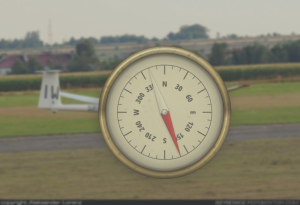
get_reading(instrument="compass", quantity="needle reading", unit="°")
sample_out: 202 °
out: 160 °
